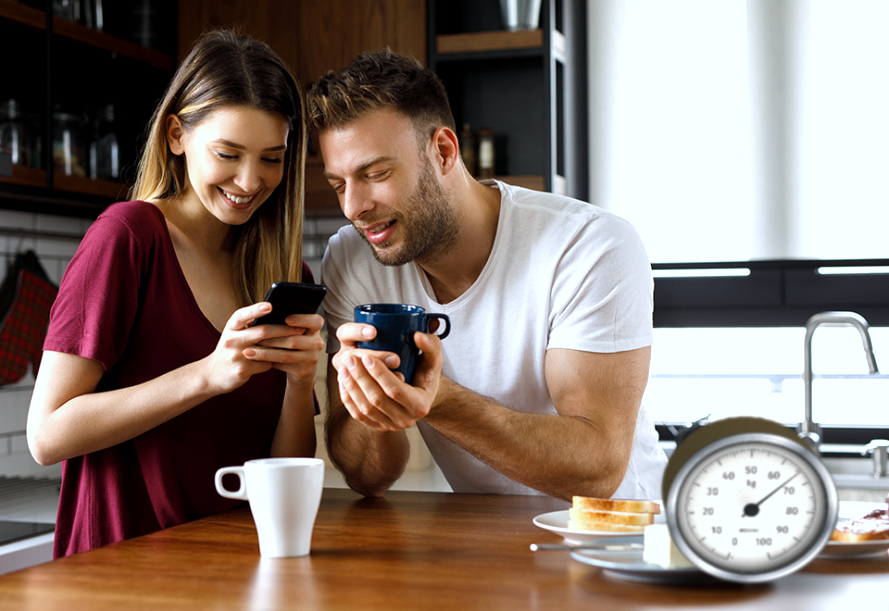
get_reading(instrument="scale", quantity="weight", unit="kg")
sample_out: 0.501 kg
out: 65 kg
